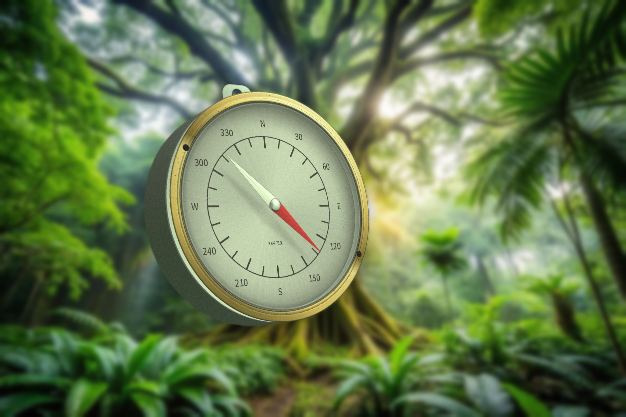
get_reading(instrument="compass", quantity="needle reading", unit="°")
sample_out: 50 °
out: 135 °
